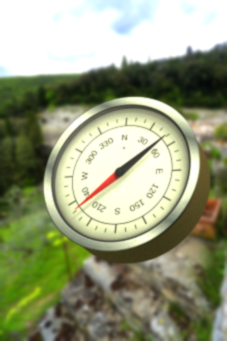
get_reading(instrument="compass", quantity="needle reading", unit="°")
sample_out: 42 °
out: 230 °
